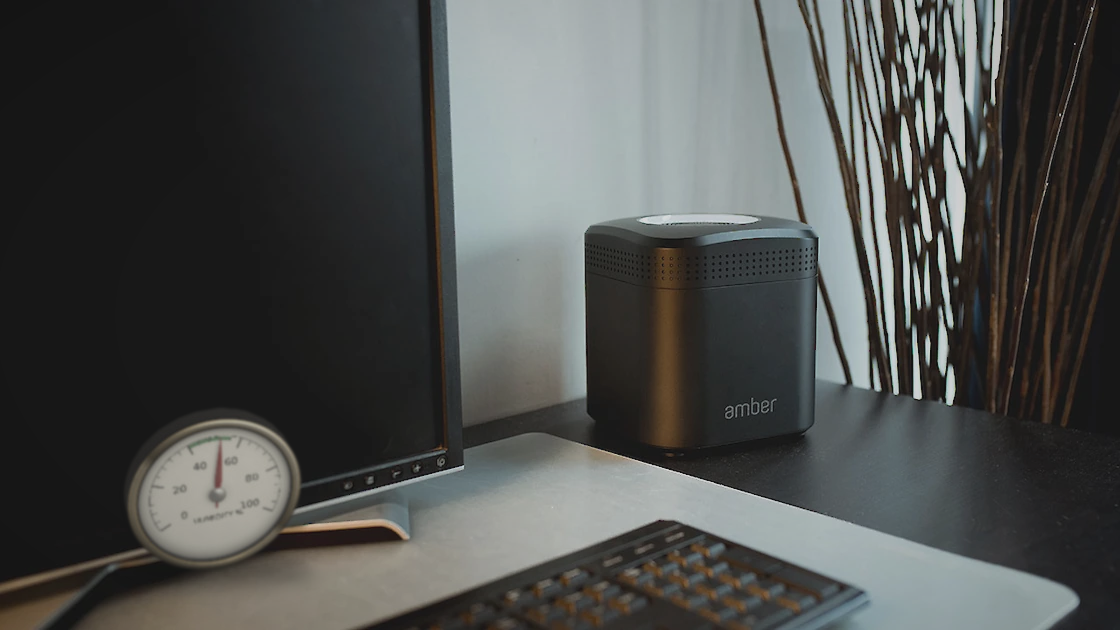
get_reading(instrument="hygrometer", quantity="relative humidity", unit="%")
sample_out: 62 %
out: 52 %
